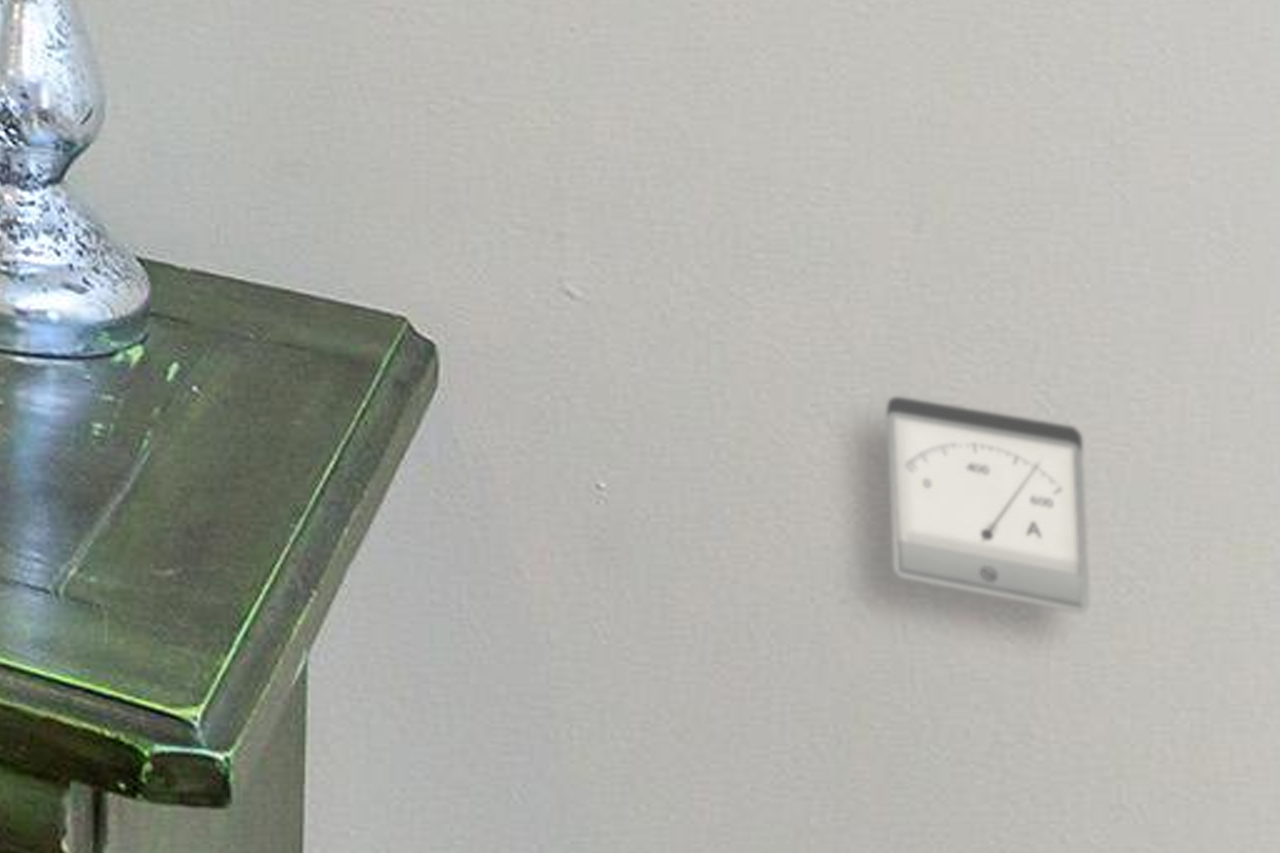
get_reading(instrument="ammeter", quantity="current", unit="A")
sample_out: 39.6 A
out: 540 A
